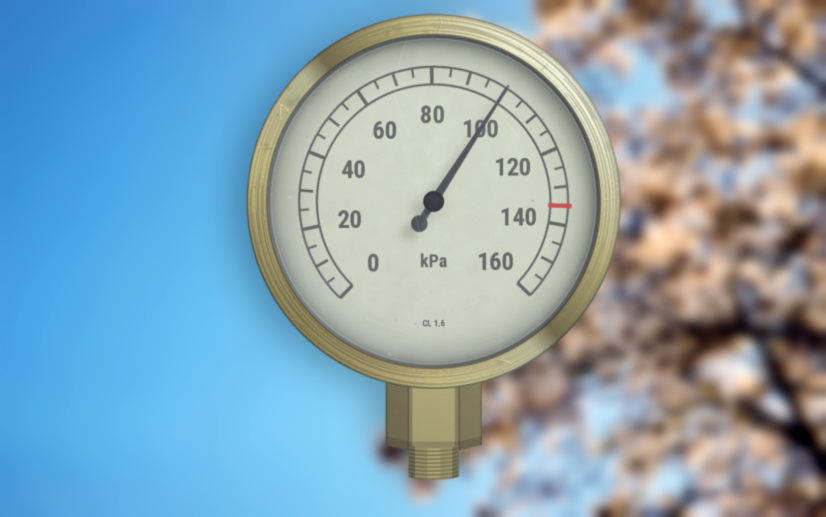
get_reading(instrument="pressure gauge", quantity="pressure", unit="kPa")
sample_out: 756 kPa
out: 100 kPa
